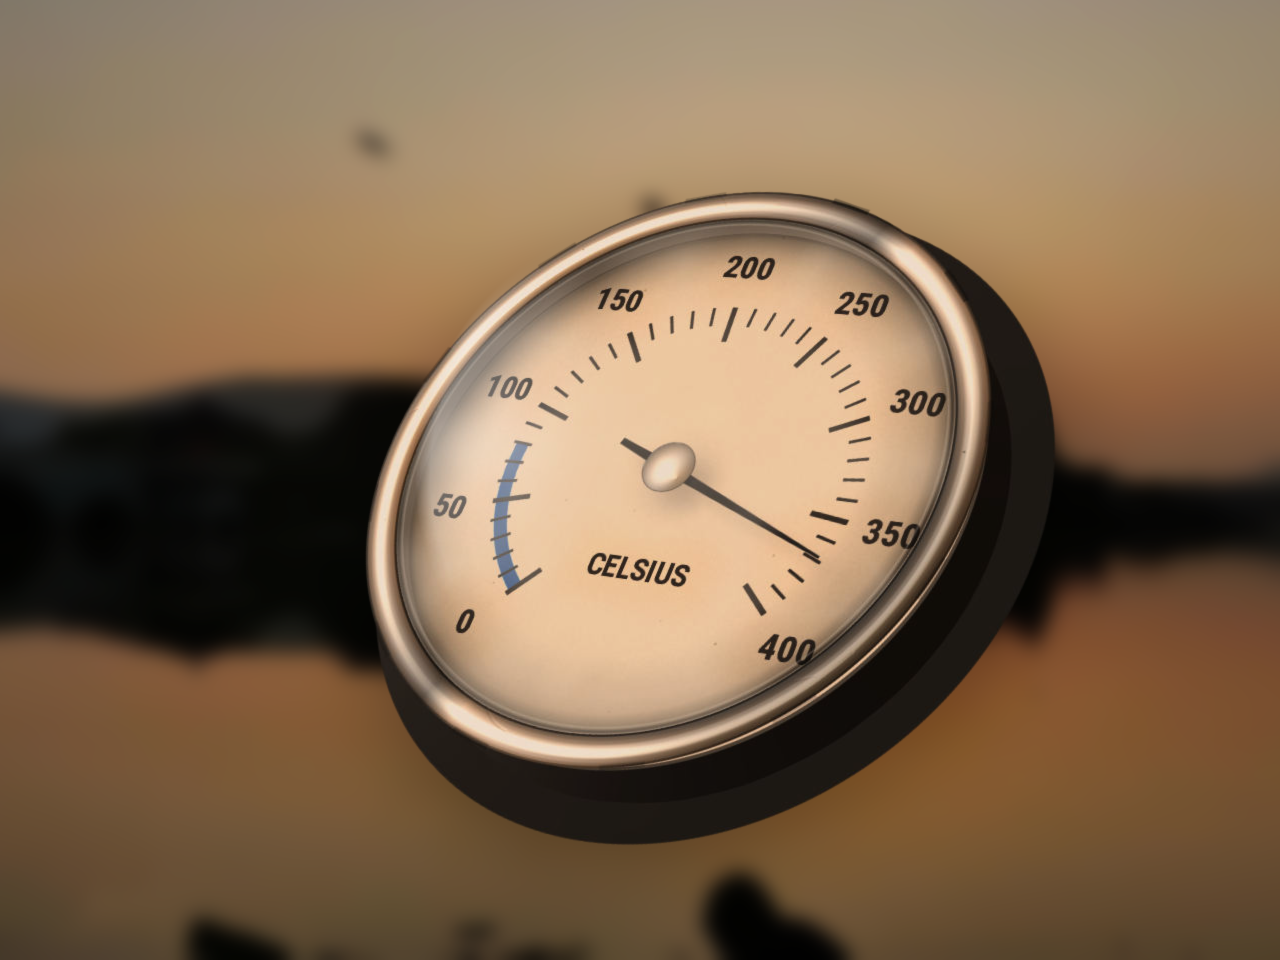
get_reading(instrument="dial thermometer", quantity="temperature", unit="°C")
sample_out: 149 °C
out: 370 °C
